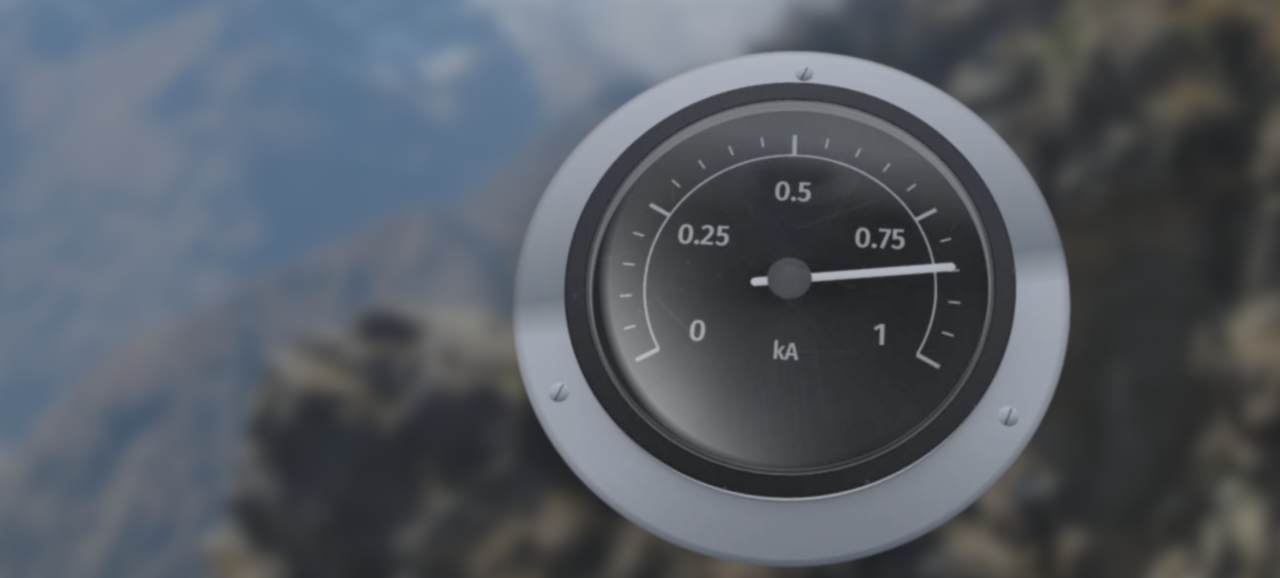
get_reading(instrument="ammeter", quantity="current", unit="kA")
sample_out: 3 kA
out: 0.85 kA
